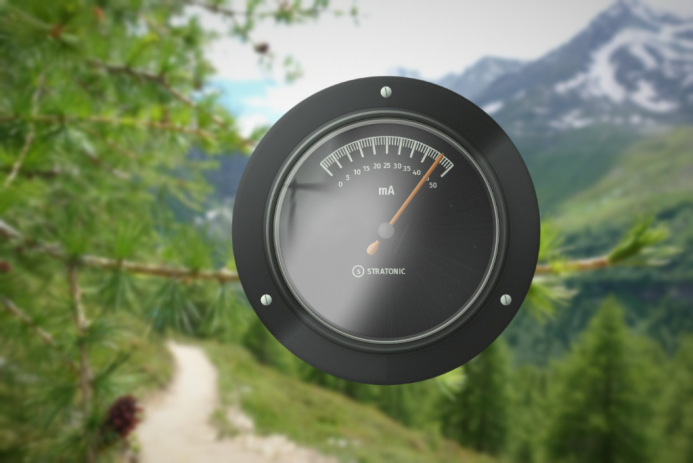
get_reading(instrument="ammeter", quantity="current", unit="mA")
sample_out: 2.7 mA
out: 45 mA
